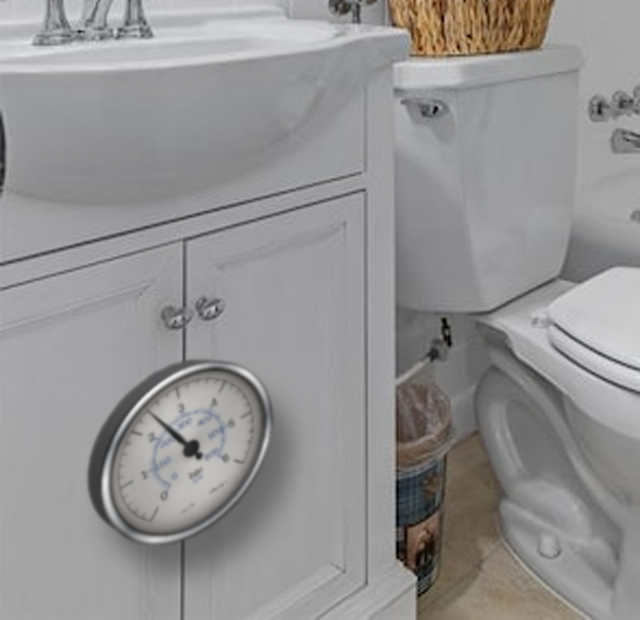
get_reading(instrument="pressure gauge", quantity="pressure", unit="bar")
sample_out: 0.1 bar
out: 2.4 bar
